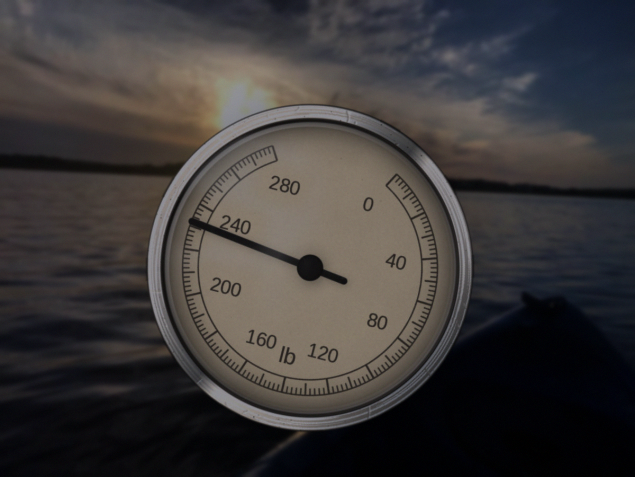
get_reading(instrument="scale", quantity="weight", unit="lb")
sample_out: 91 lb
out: 232 lb
